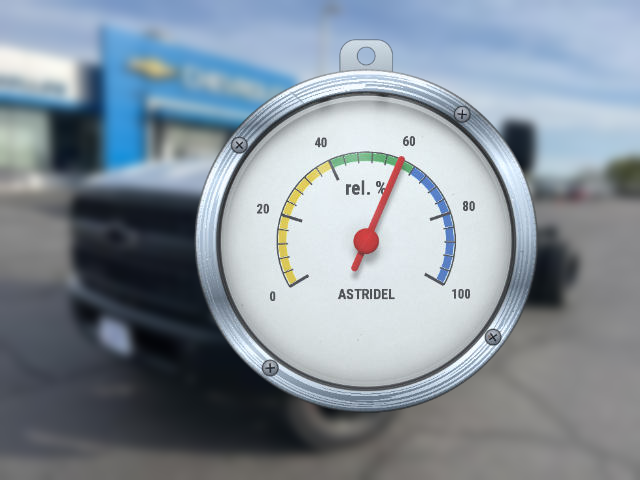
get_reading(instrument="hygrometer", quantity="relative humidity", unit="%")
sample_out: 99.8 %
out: 60 %
